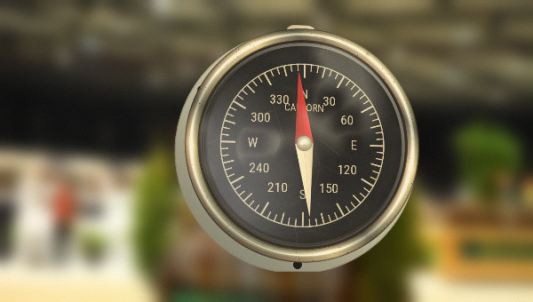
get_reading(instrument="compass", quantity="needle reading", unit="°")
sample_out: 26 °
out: 355 °
